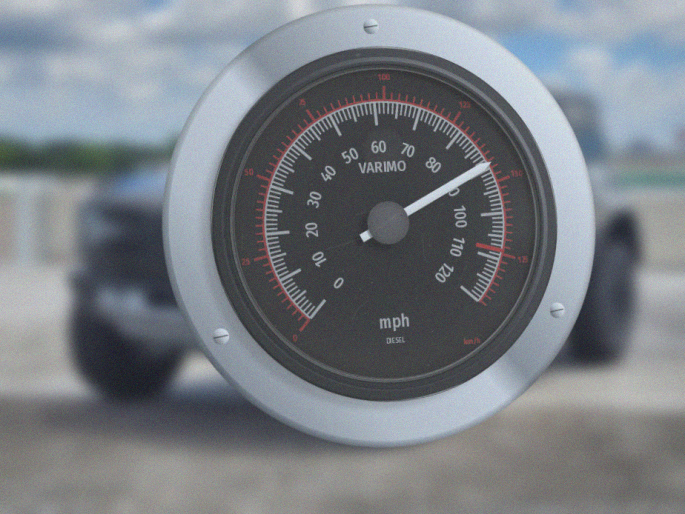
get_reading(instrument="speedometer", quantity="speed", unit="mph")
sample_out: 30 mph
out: 89 mph
